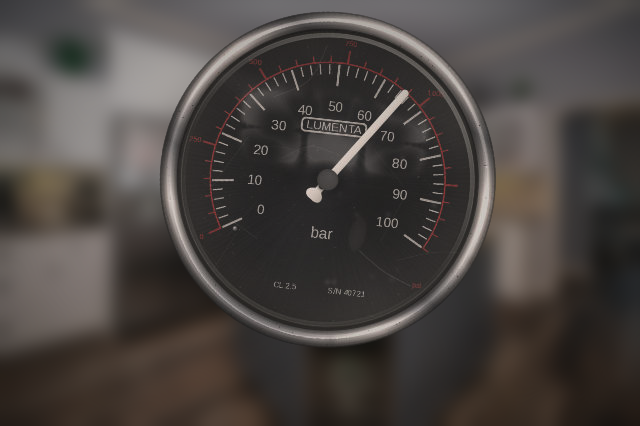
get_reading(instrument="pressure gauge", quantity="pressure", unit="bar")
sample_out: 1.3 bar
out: 65 bar
